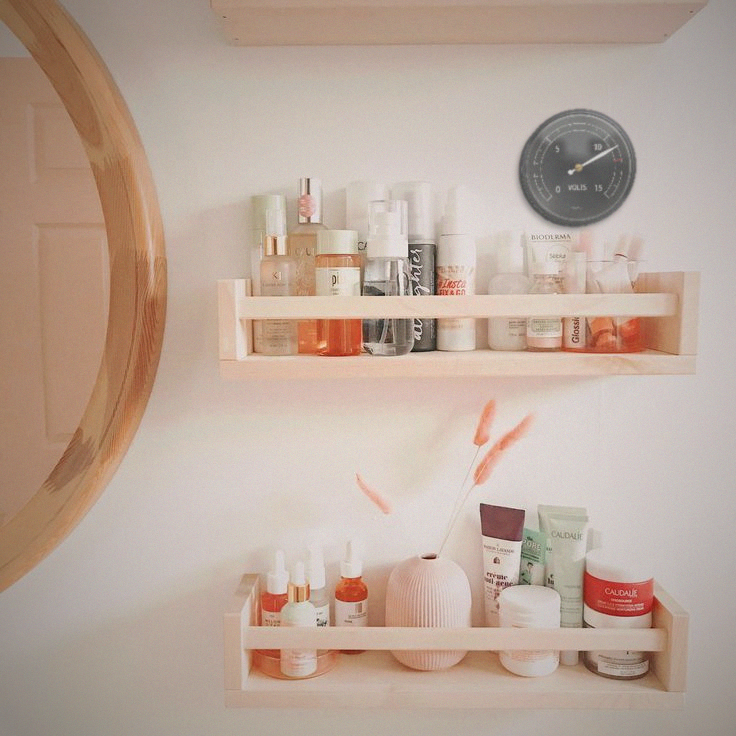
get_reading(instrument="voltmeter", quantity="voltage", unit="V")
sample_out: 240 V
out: 11 V
